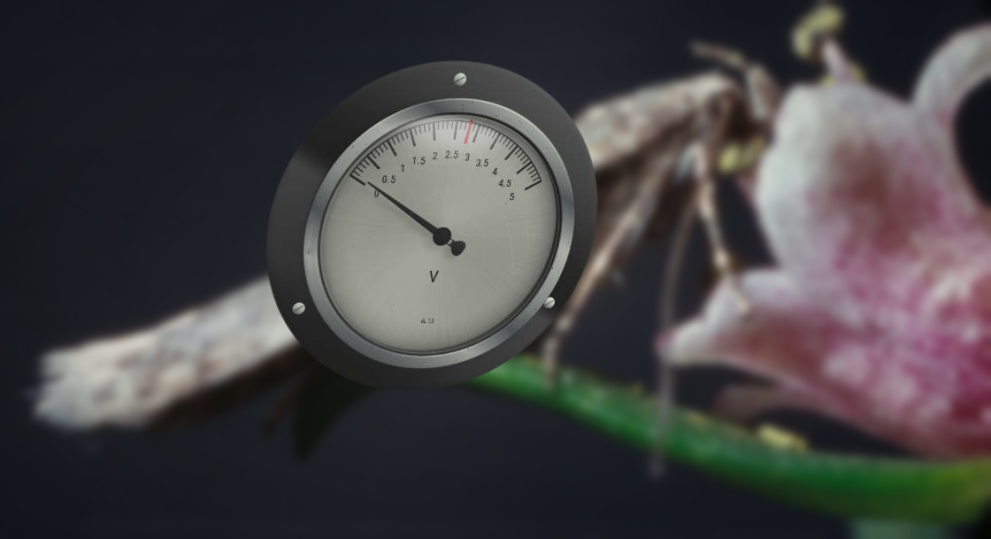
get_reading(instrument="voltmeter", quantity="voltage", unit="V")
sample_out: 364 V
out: 0.1 V
